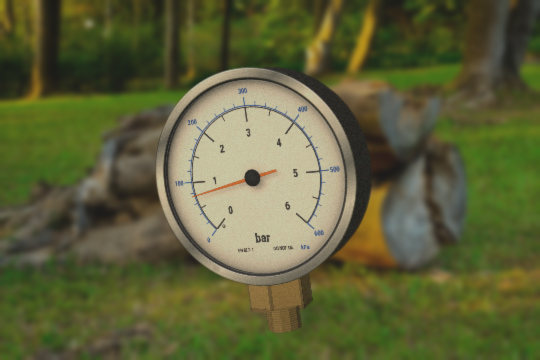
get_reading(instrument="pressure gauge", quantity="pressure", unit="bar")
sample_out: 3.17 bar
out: 0.75 bar
